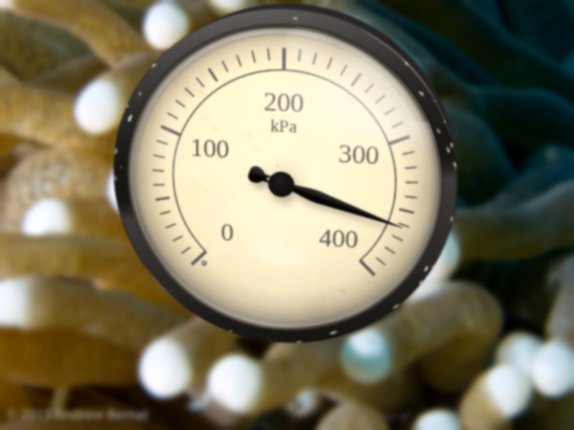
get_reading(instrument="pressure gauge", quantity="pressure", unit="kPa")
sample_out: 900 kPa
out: 360 kPa
